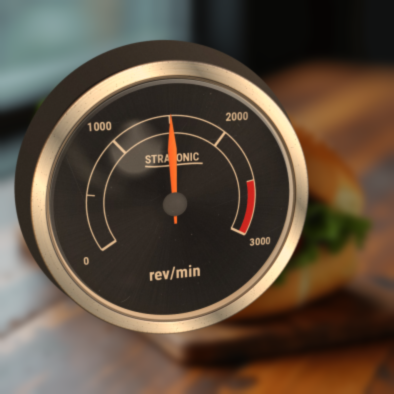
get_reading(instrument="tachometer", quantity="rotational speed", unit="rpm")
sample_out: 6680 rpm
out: 1500 rpm
